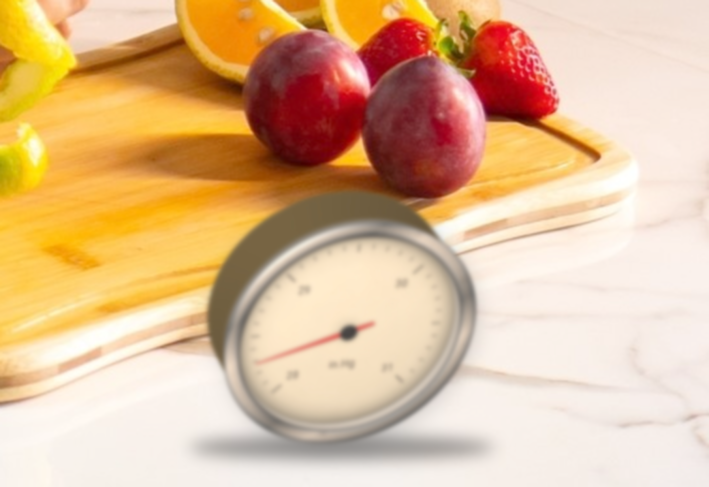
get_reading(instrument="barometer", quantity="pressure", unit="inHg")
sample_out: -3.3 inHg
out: 28.3 inHg
